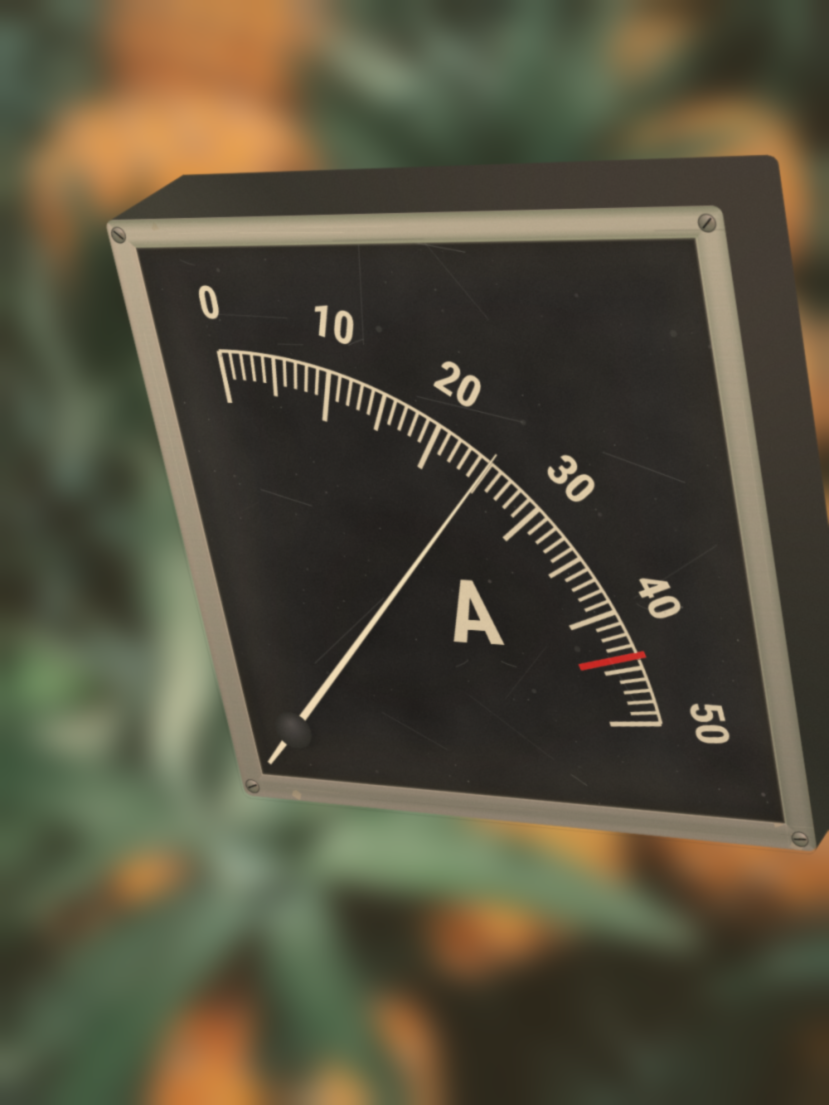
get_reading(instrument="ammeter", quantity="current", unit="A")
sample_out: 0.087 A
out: 25 A
